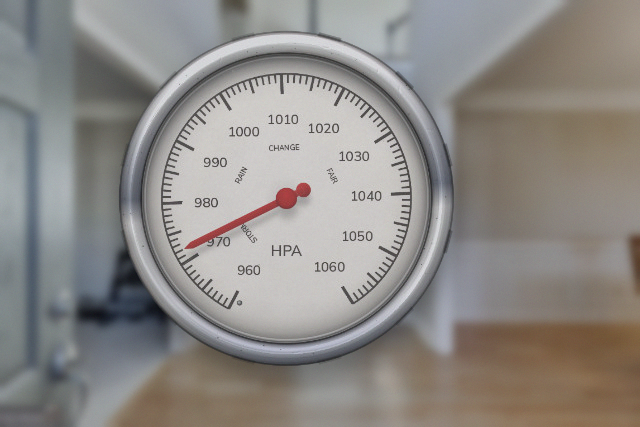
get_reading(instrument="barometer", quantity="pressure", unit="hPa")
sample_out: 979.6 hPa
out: 972 hPa
